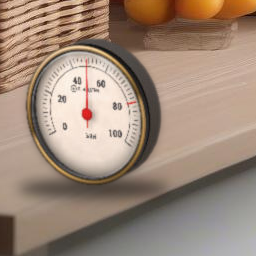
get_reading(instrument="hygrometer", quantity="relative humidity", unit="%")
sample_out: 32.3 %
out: 50 %
